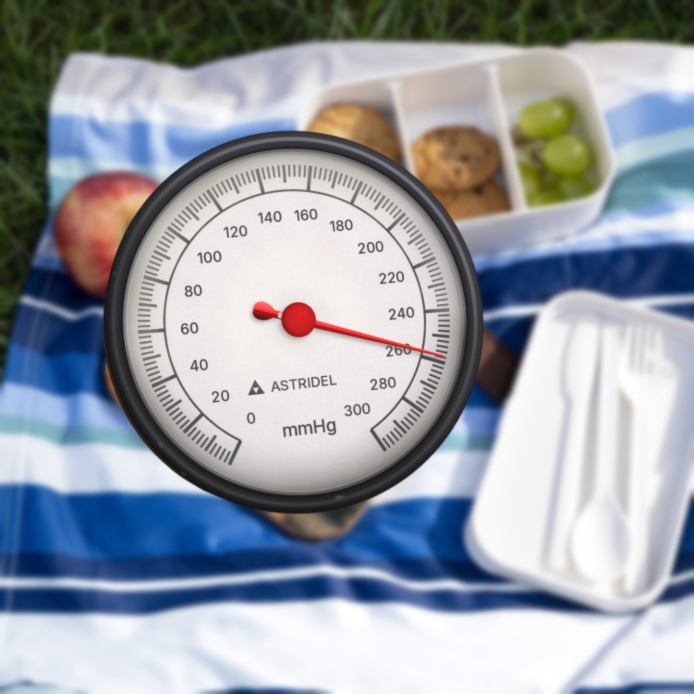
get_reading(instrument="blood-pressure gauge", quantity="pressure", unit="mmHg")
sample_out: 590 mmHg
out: 258 mmHg
